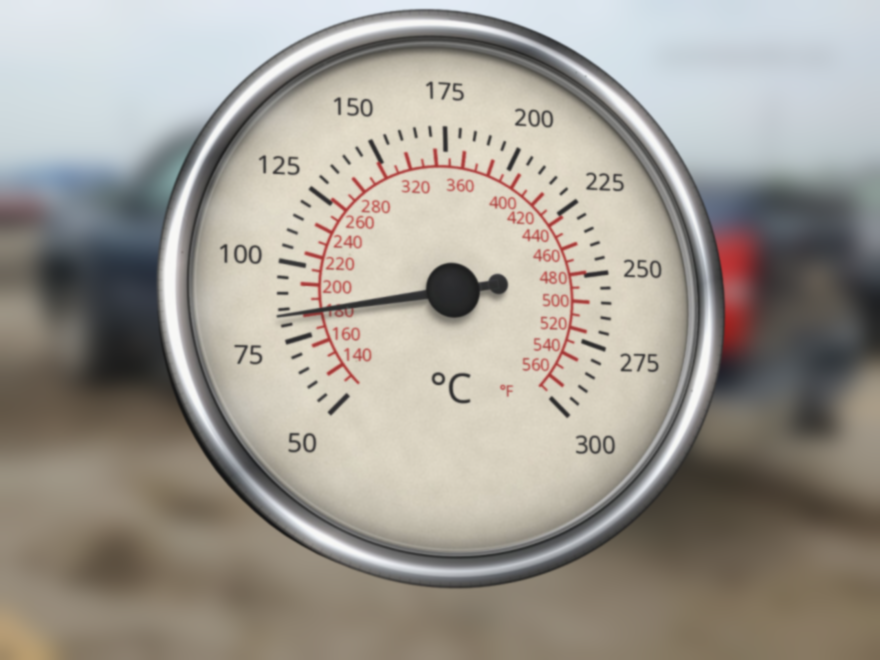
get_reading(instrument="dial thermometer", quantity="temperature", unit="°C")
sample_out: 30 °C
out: 82.5 °C
